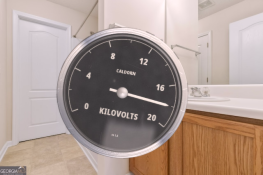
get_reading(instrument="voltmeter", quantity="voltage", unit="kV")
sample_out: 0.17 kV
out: 18 kV
